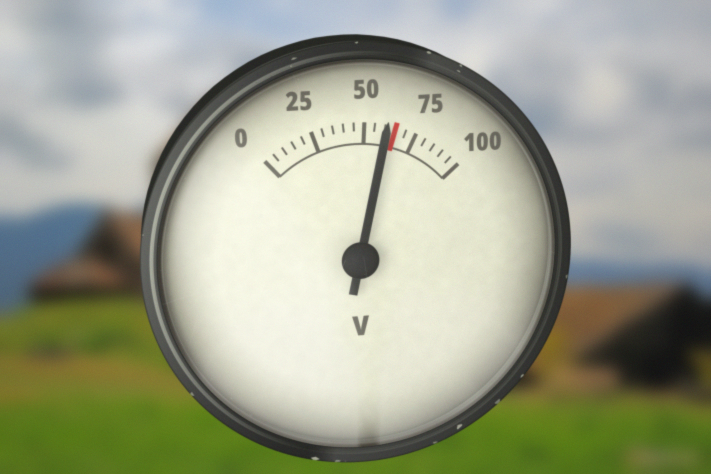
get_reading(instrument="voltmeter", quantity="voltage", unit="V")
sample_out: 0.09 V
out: 60 V
